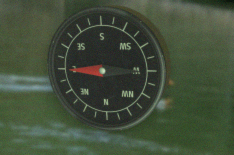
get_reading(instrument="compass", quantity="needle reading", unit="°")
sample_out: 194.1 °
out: 90 °
